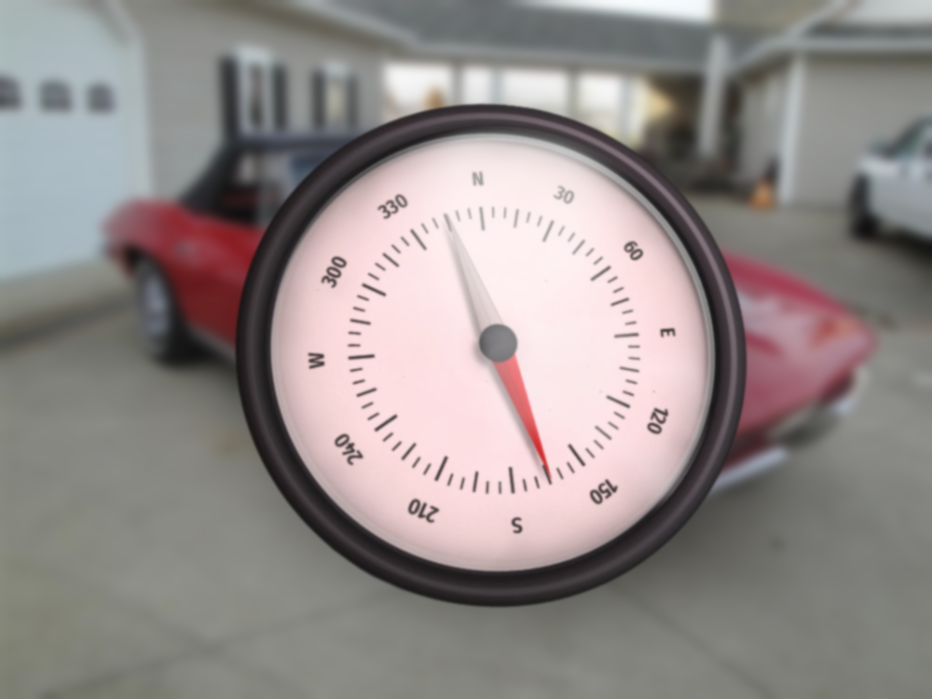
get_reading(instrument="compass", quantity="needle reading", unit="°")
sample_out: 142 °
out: 165 °
